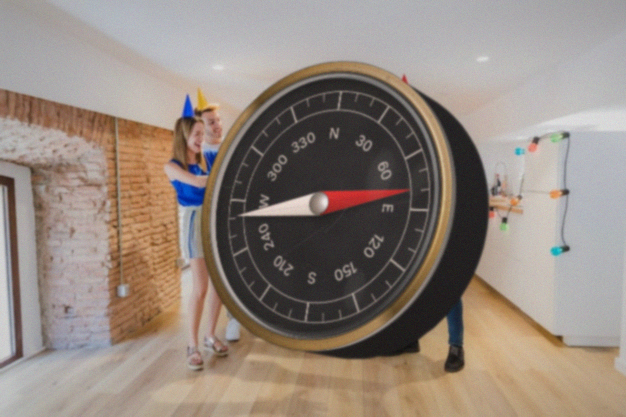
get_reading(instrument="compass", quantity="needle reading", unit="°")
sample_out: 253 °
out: 80 °
